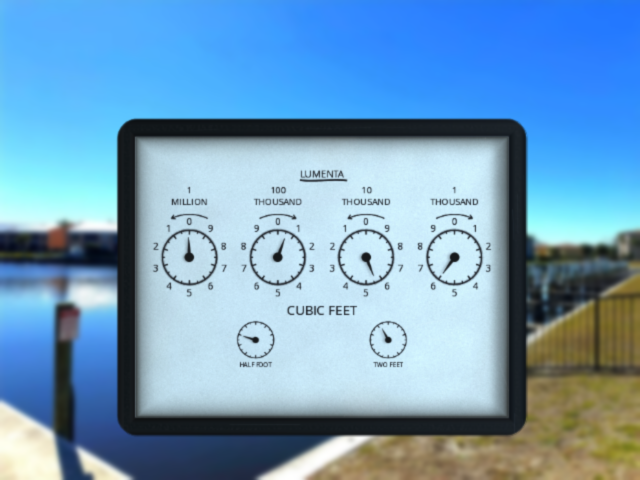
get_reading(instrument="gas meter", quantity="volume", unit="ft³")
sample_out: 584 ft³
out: 5600 ft³
